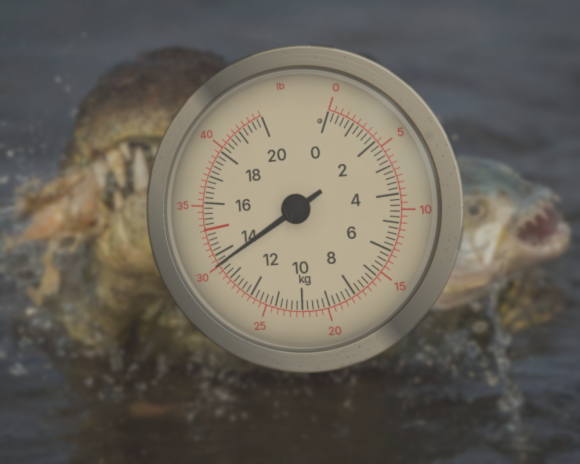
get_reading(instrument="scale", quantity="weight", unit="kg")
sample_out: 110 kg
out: 13.6 kg
